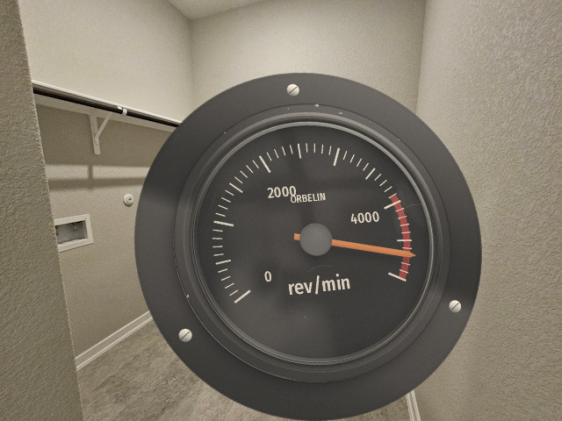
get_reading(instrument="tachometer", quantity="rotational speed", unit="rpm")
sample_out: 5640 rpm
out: 4700 rpm
